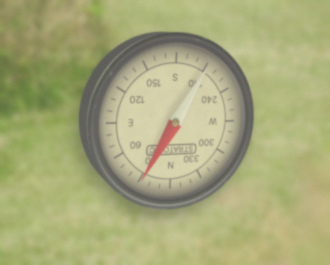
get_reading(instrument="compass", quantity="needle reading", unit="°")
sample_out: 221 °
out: 30 °
